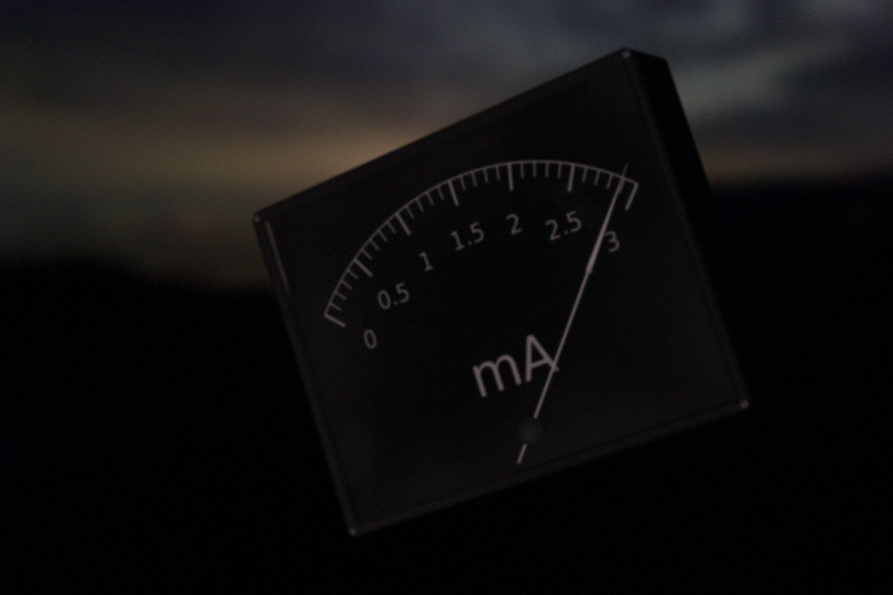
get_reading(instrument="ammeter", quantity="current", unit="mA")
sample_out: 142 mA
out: 2.9 mA
